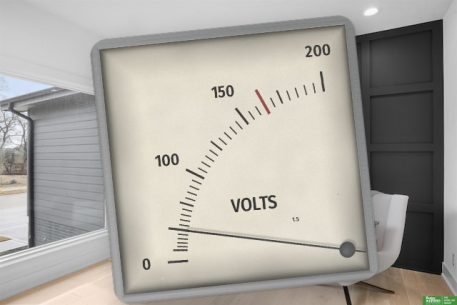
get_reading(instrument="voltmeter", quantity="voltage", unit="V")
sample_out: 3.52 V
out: 50 V
